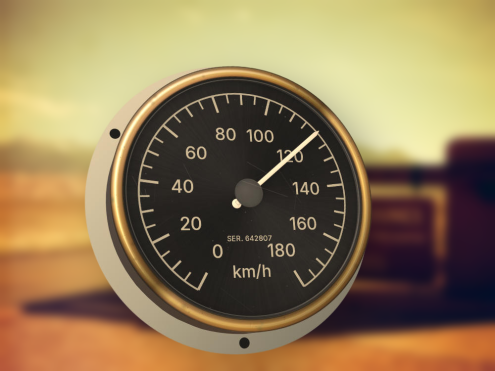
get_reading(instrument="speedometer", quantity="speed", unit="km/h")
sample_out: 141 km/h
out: 120 km/h
